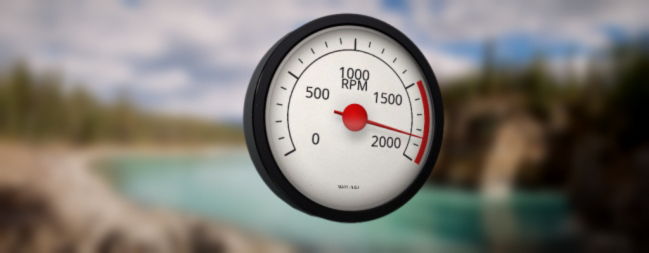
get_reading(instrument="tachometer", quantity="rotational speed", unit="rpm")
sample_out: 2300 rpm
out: 1850 rpm
